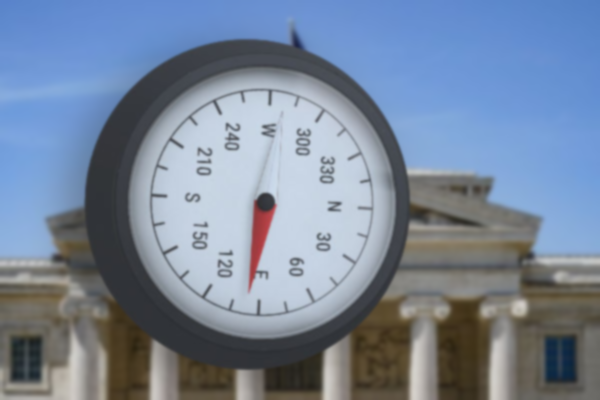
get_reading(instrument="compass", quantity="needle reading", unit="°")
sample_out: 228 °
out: 97.5 °
